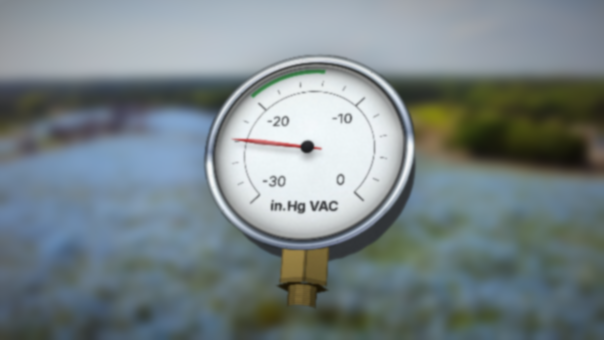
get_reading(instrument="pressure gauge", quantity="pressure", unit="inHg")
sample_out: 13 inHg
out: -24 inHg
